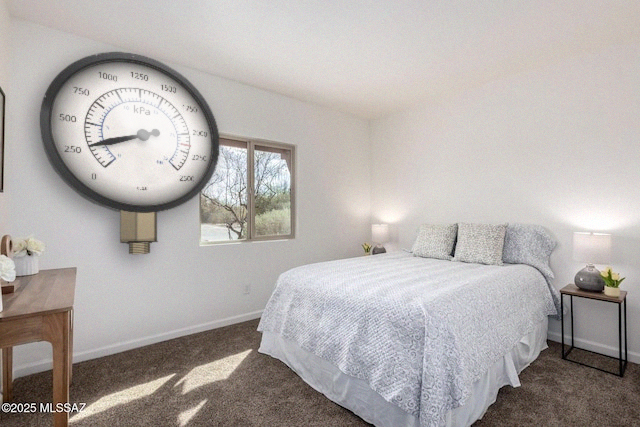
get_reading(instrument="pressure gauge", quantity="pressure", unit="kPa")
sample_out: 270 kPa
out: 250 kPa
